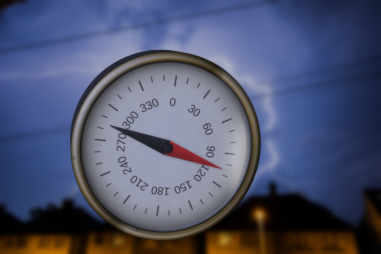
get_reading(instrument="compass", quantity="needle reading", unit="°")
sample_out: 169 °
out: 105 °
